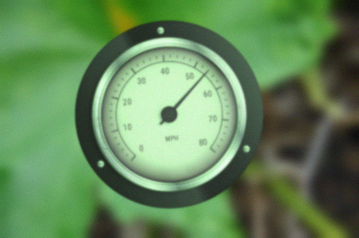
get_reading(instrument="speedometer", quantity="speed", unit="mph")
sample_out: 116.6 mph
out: 54 mph
